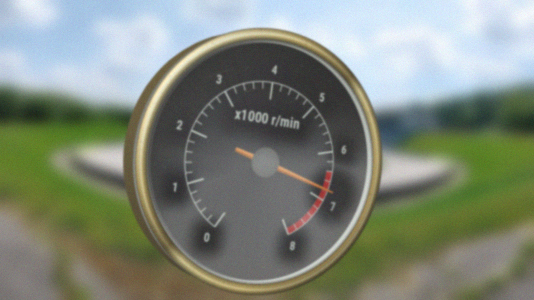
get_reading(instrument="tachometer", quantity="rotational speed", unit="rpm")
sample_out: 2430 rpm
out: 6800 rpm
